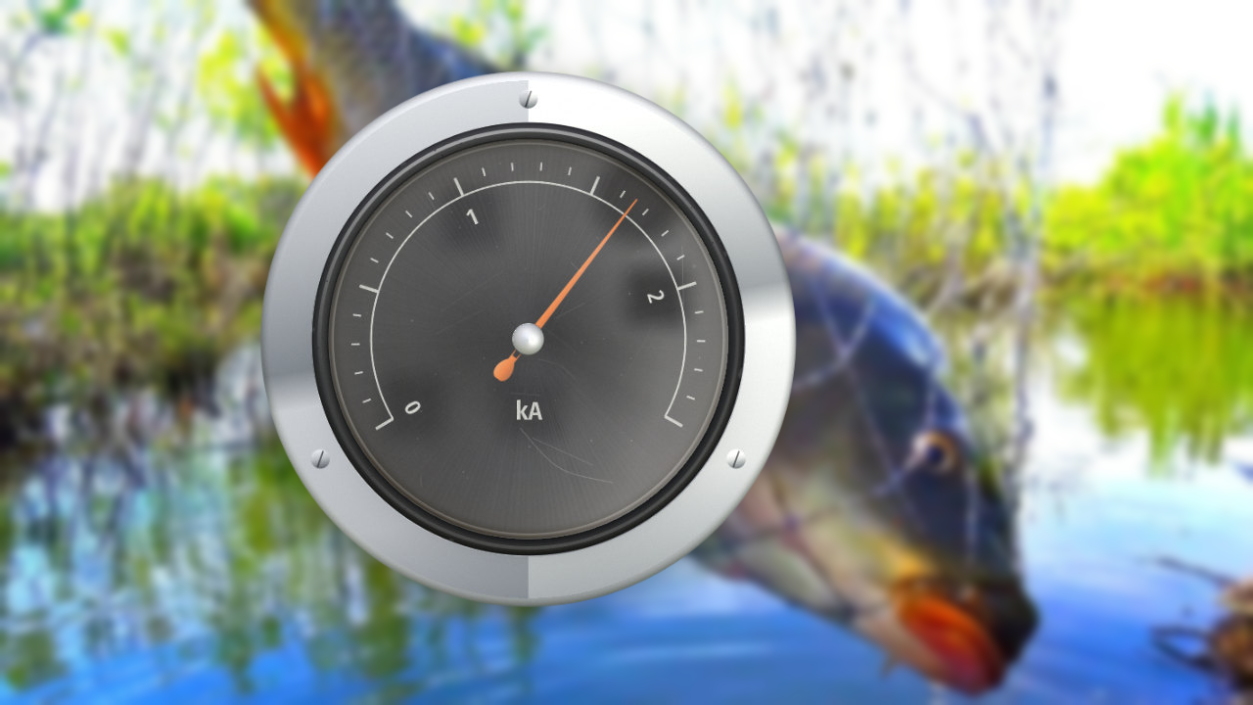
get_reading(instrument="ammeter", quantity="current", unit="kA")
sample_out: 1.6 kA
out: 1.65 kA
